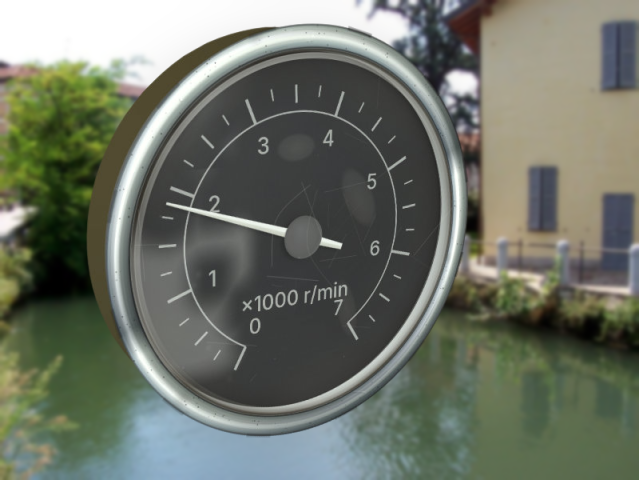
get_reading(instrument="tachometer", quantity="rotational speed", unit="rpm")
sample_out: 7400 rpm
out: 1875 rpm
